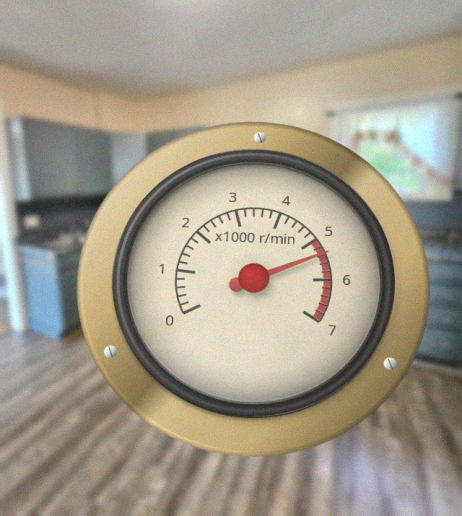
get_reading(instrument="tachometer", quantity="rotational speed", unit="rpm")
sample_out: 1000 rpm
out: 5400 rpm
